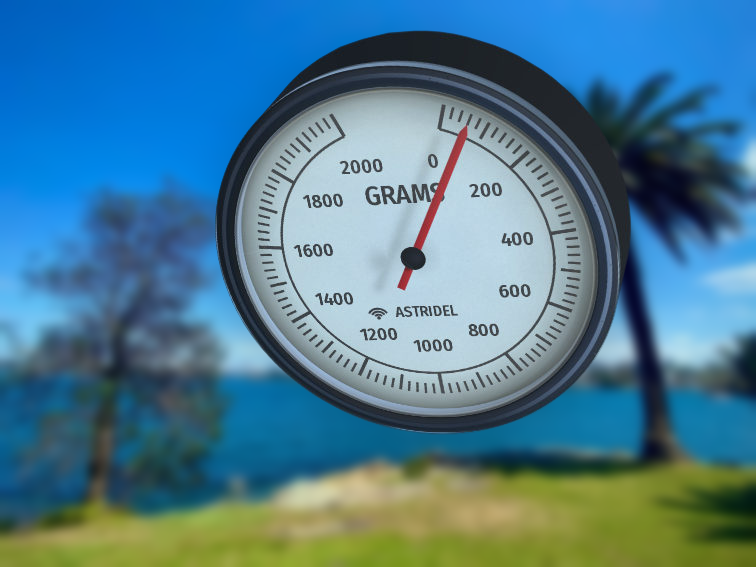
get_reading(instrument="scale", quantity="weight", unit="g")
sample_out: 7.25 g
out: 60 g
